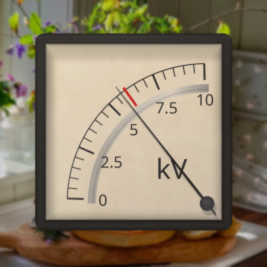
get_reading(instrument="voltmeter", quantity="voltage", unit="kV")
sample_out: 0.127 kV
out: 5.75 kV
